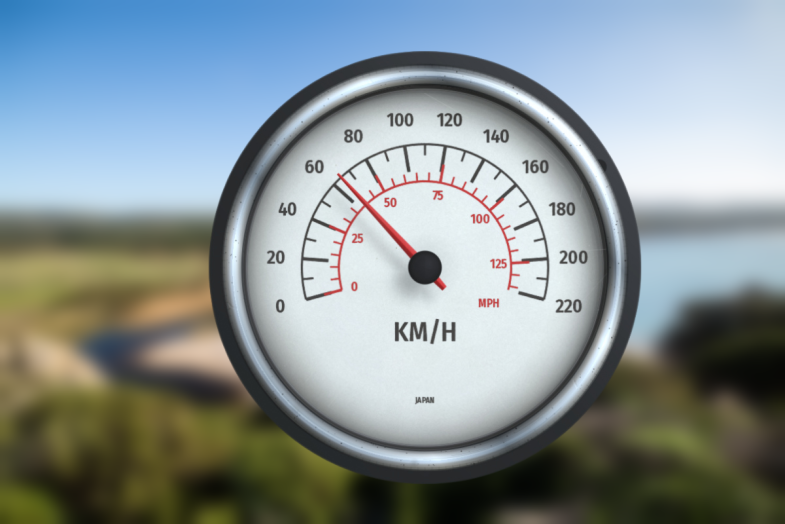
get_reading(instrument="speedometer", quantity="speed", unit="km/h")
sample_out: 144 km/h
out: 65 km/h
